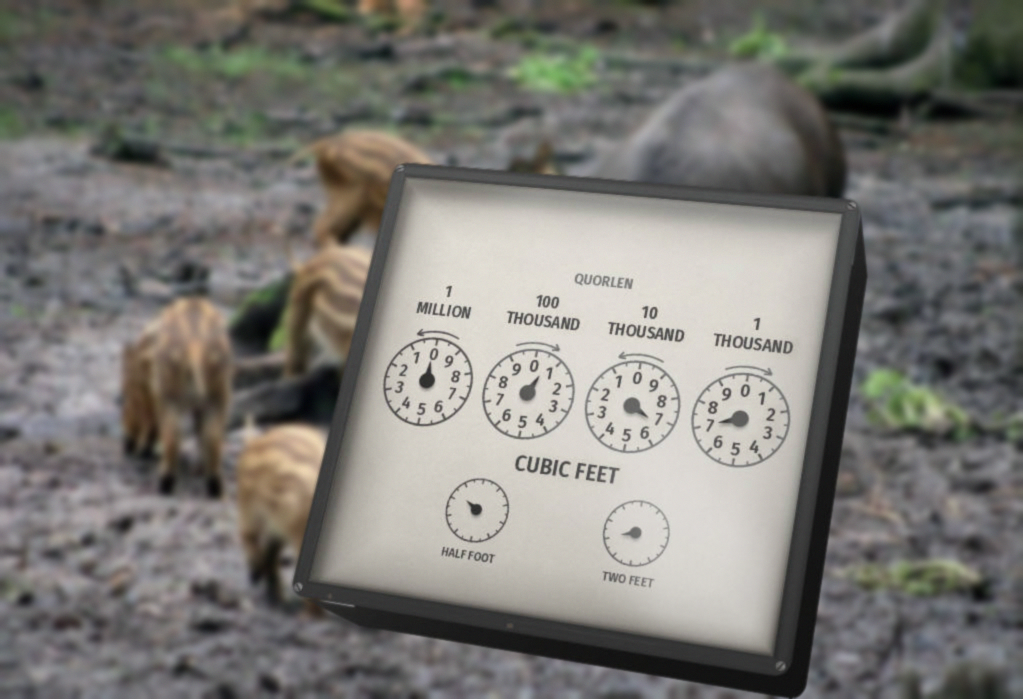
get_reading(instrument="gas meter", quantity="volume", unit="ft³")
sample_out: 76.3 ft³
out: 6700 ft³
